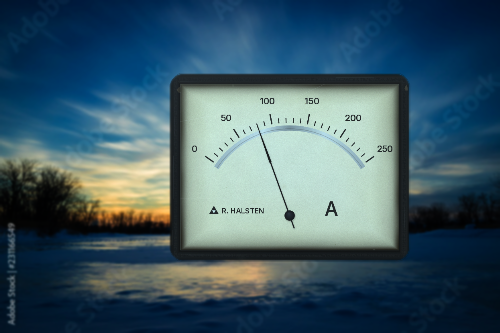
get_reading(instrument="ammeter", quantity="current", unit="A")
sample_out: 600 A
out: 80 A
